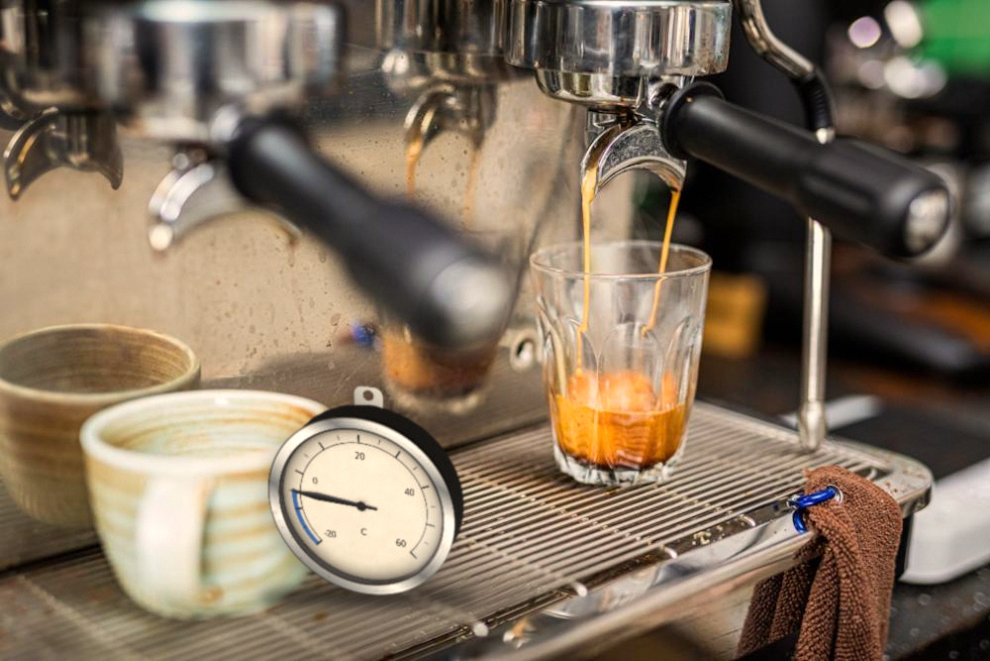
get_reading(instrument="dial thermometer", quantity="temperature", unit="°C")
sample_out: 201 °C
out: -5 °C
